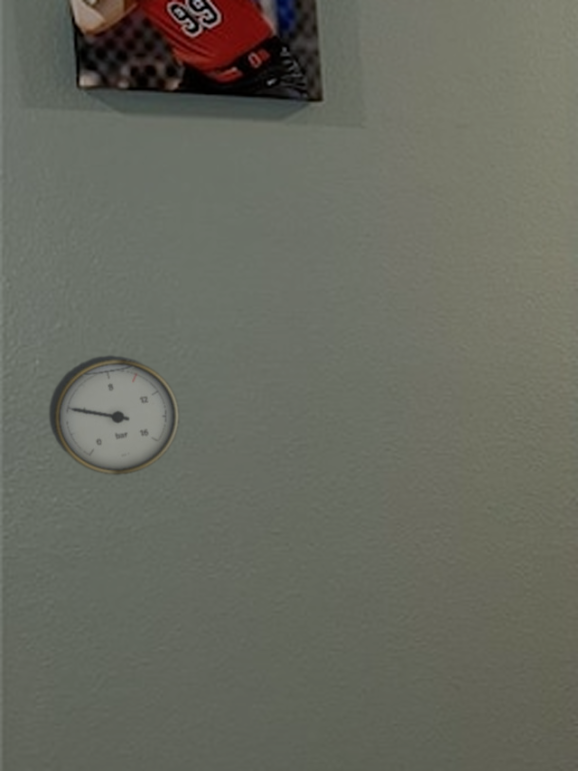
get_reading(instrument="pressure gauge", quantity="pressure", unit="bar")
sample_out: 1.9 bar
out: 4 bar
